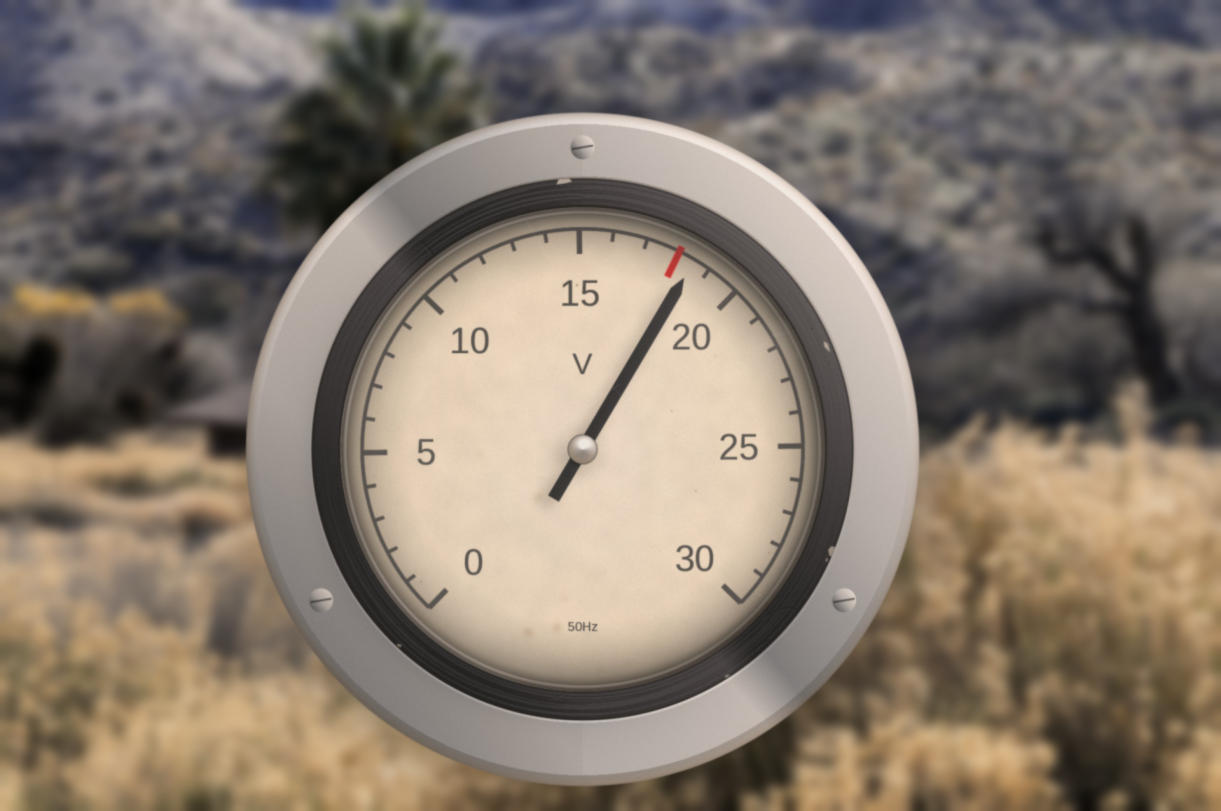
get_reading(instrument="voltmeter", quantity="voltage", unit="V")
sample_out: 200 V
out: 18.5 V
